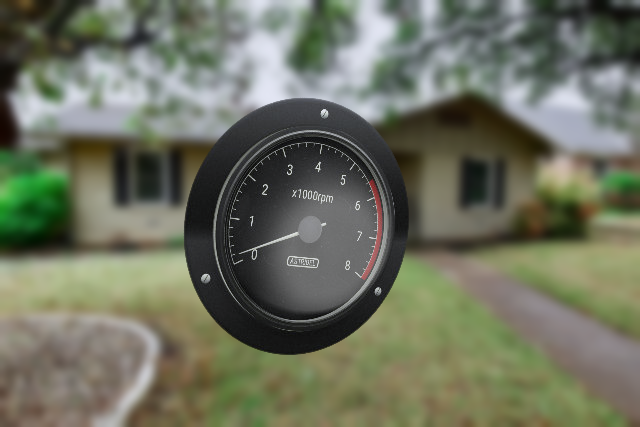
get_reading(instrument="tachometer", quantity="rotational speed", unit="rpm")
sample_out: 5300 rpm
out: 200 rpm
